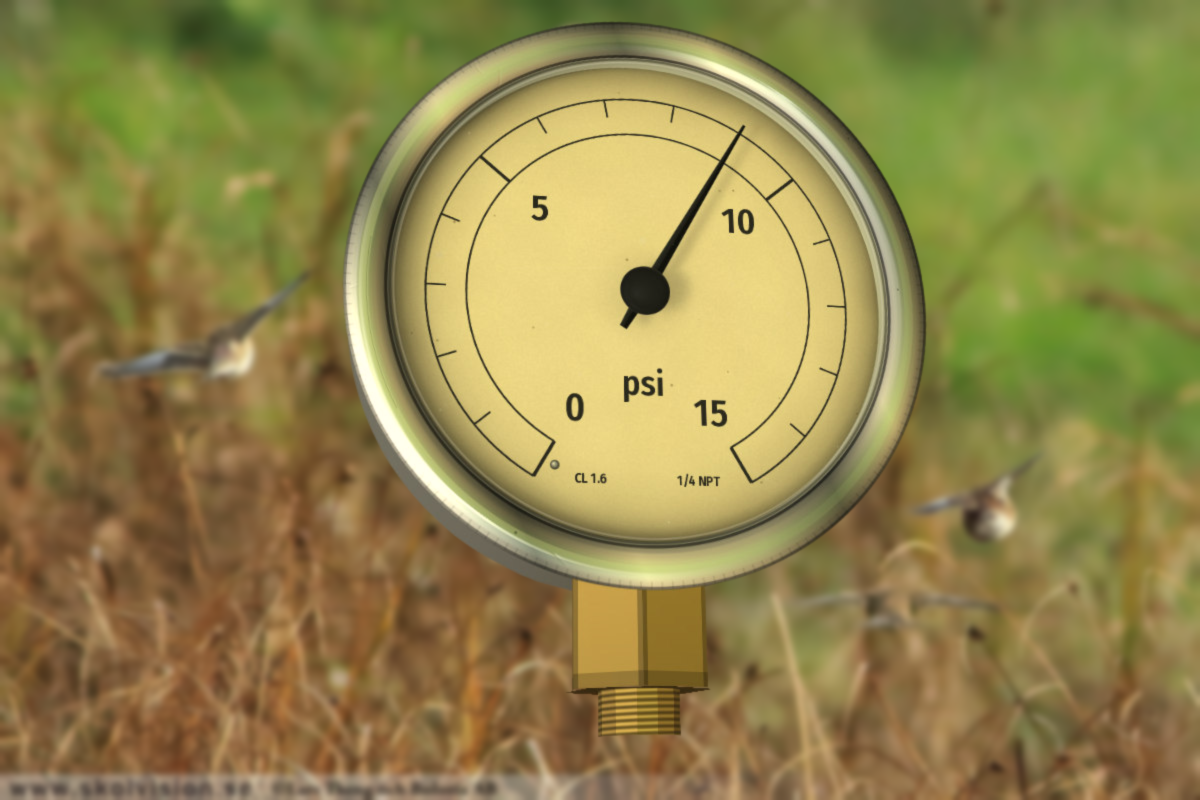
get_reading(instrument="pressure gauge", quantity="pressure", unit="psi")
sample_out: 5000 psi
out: 9 psi
